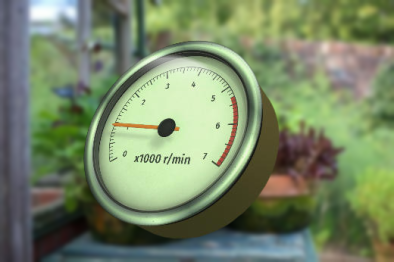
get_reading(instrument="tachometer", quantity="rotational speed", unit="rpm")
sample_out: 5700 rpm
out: 1000 rpm
